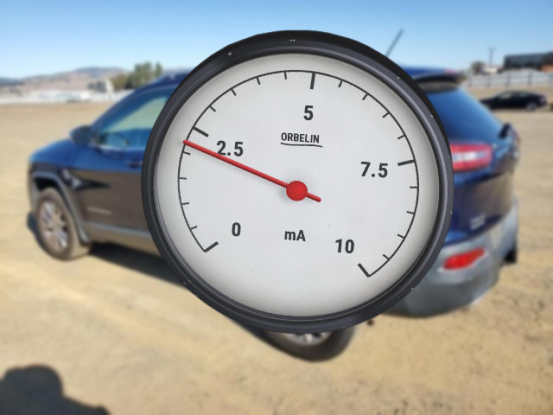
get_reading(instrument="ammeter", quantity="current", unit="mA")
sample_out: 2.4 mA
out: 2.25 mA
